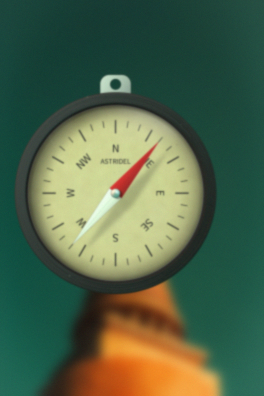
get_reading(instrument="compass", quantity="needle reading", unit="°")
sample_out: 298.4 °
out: 40 °
